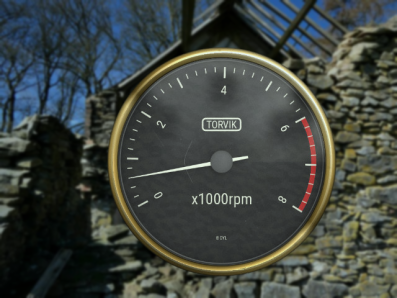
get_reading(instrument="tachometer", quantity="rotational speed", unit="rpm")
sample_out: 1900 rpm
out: 600 rpm
